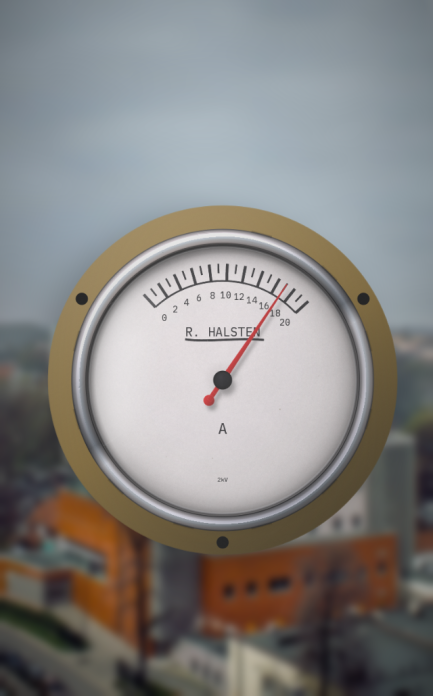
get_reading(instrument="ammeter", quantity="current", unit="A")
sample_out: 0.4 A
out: 17 A
